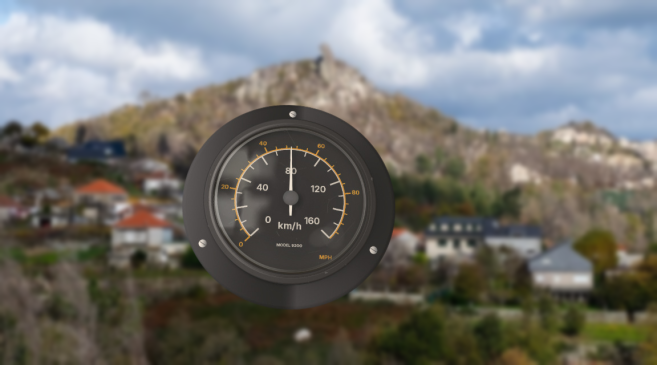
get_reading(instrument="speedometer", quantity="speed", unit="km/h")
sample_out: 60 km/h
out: 80 km/h
